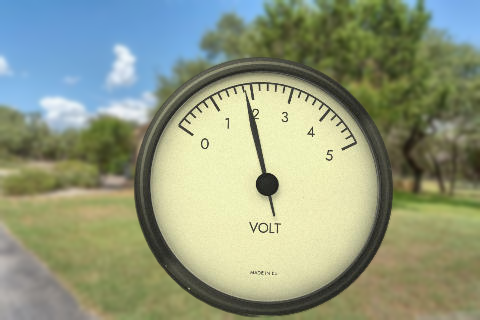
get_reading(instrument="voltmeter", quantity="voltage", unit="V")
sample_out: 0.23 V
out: 1.8 V
